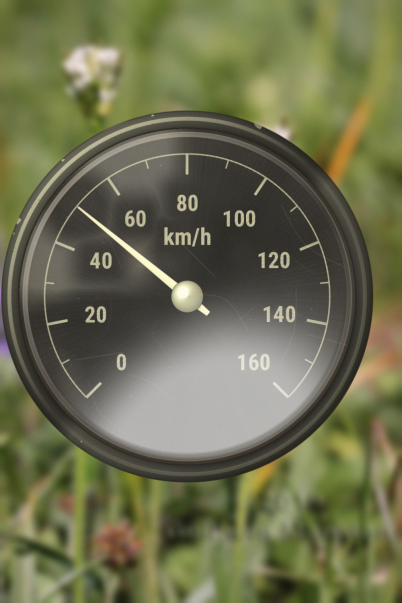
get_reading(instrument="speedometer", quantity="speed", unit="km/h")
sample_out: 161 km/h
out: 50 km/h
